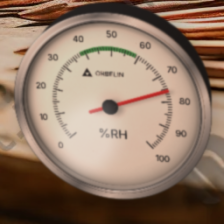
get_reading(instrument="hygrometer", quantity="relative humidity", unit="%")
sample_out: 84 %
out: 75 %
